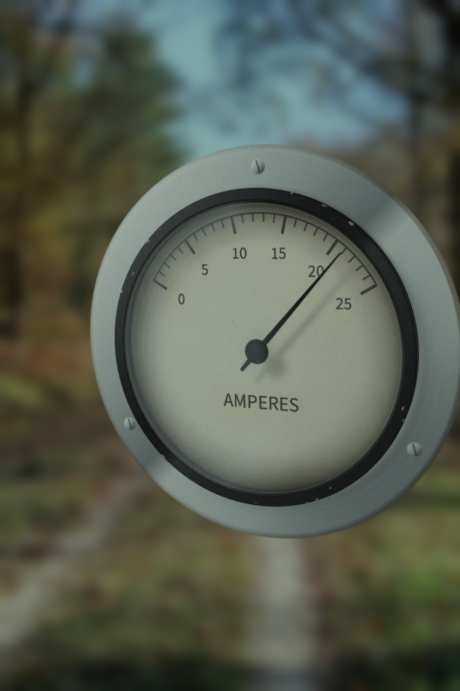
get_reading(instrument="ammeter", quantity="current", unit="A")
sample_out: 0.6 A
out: 21 A
